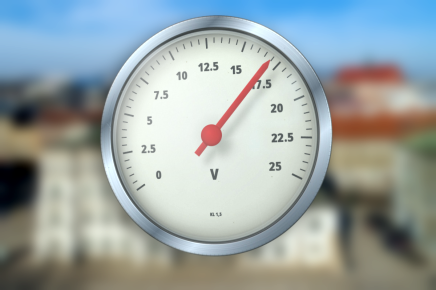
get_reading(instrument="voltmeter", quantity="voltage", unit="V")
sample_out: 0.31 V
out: 17 V
